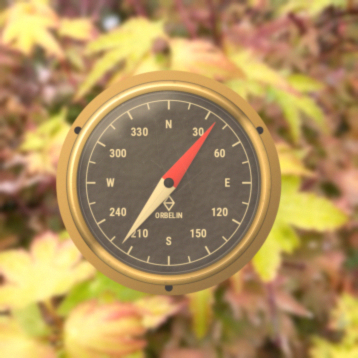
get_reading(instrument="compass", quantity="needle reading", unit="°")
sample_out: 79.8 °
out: 37.5 °
